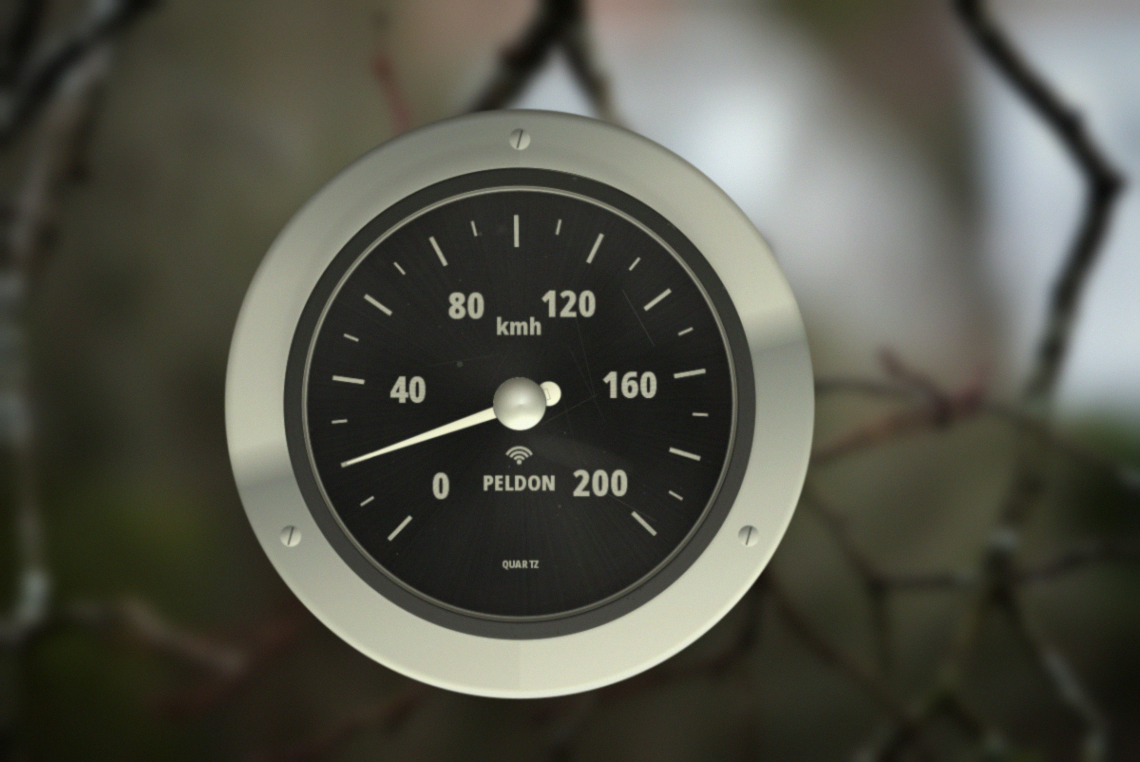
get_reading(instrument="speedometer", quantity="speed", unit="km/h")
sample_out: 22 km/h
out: 20 km/h
